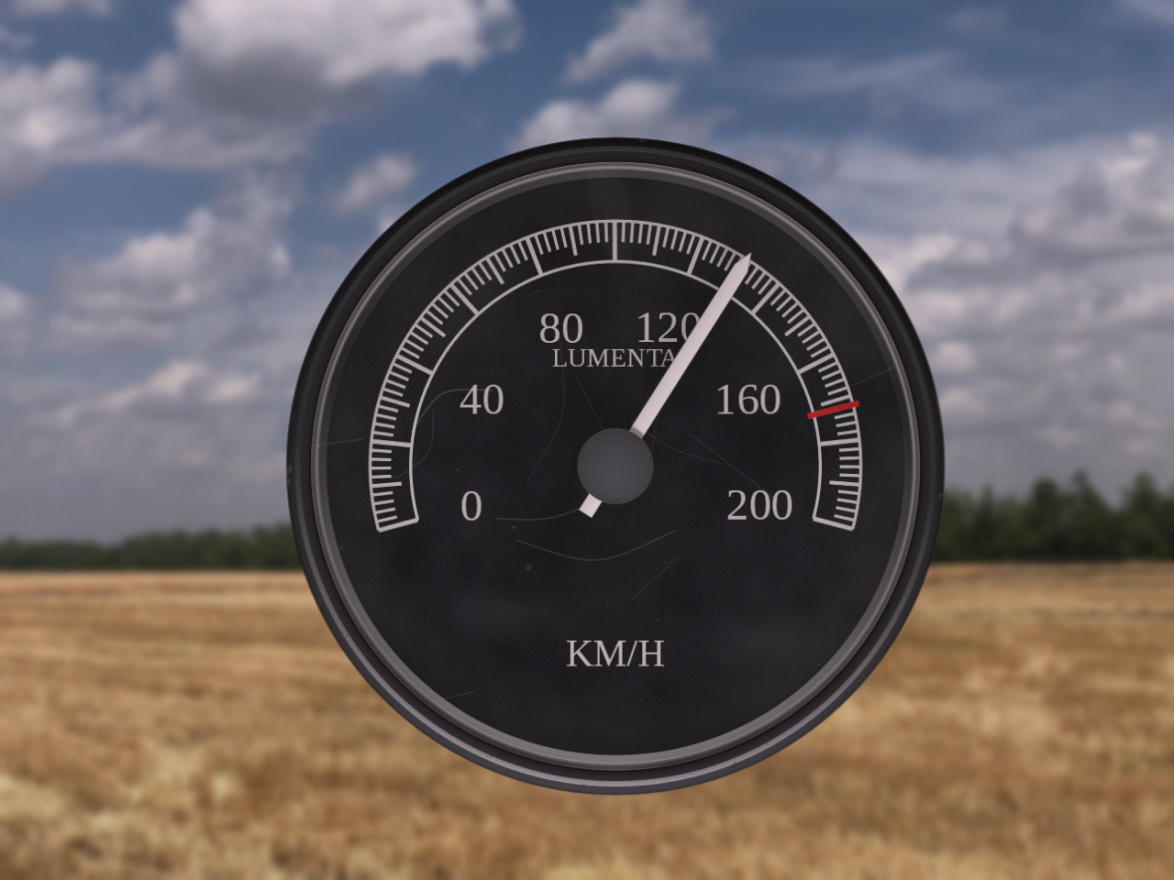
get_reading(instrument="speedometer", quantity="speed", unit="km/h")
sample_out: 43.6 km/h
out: 131 km/h
